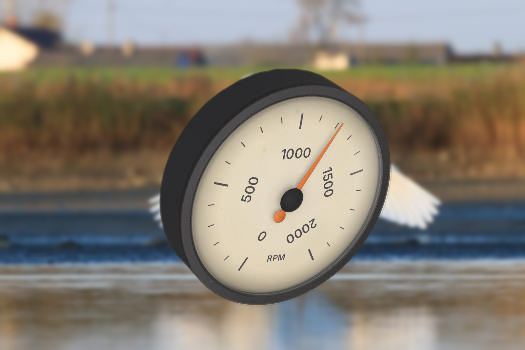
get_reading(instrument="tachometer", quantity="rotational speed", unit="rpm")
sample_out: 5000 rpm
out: 1200 rpm
